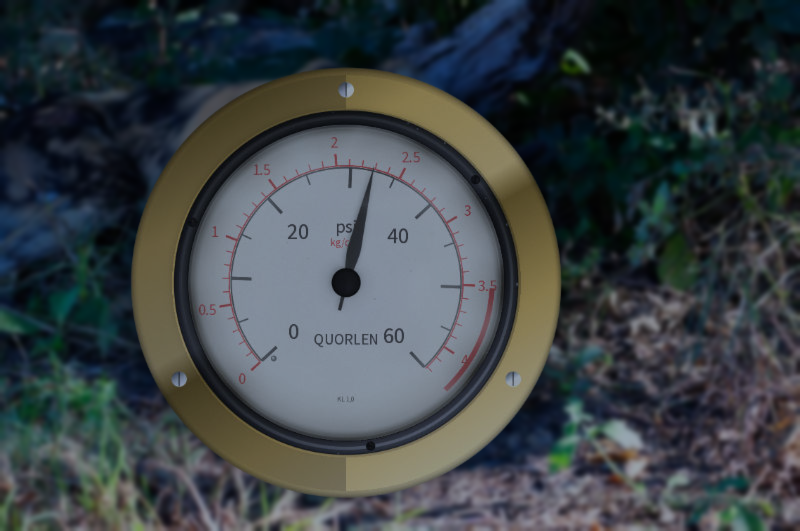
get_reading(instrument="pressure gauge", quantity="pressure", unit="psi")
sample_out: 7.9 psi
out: 32.5 psi
